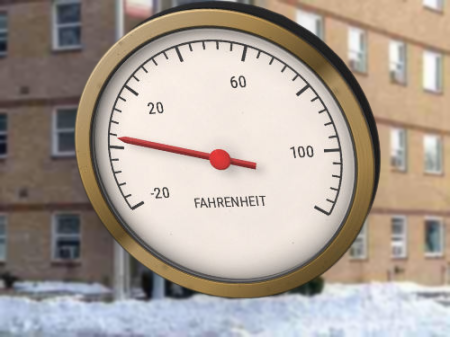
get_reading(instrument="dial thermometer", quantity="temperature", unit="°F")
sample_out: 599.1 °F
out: 4 °F
